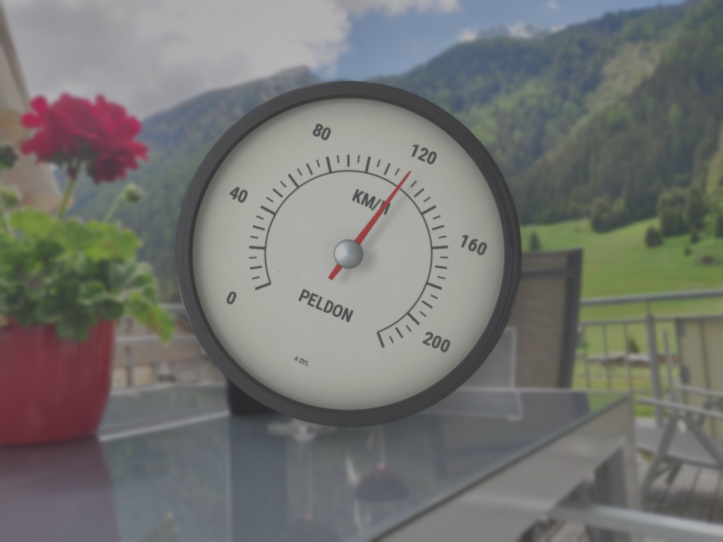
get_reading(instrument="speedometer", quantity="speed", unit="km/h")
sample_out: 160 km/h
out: 120 km/h
